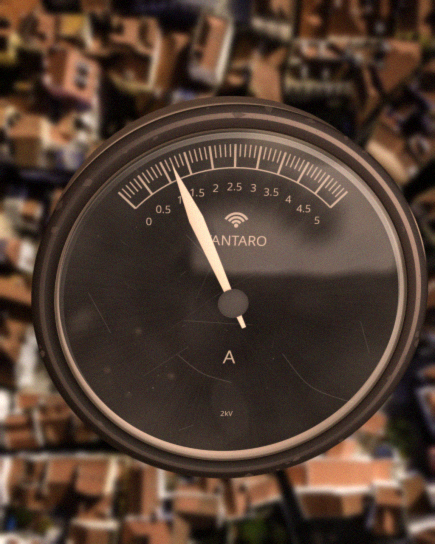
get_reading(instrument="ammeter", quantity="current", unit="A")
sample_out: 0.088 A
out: 1.2 A
